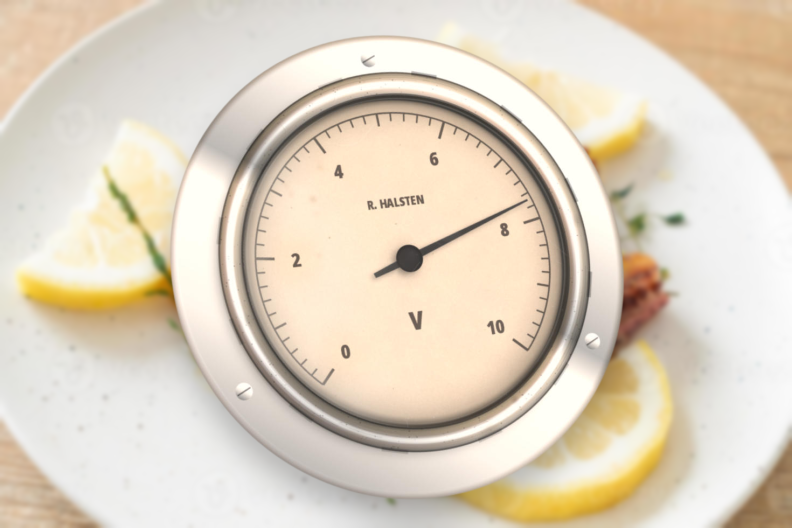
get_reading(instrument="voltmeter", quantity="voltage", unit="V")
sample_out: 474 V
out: 7.7 V
